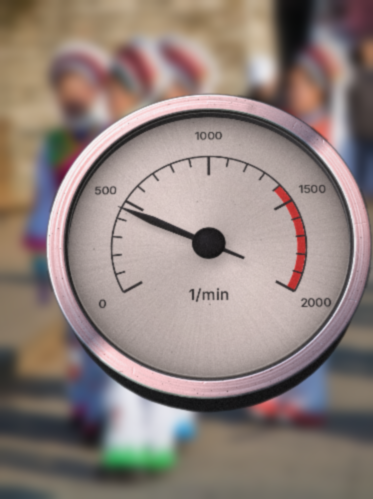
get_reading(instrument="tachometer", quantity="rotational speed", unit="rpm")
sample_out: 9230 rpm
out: 450 rpm
